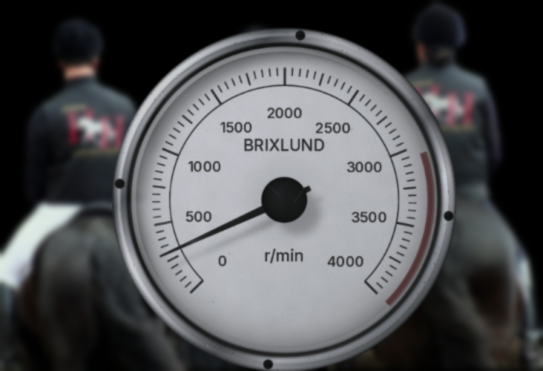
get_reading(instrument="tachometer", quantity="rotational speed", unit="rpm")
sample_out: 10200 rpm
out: 300 rpm
